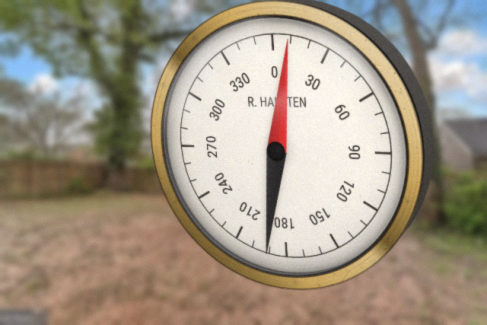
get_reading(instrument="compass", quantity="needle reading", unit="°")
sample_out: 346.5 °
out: 10 °
